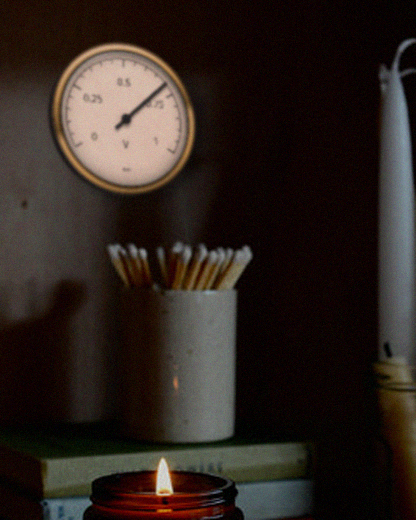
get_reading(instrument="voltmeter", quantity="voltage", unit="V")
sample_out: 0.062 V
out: 0.7 V
